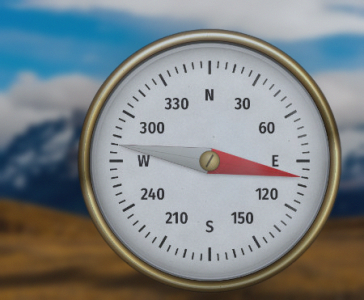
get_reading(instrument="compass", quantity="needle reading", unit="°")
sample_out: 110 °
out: 100 °
